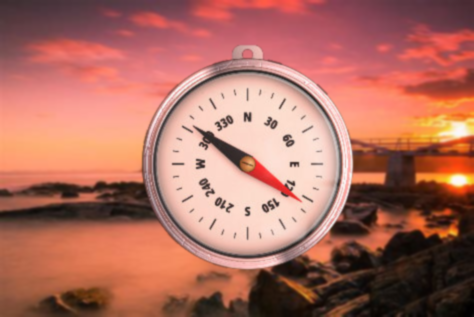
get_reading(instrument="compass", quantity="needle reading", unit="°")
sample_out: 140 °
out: 125 °
